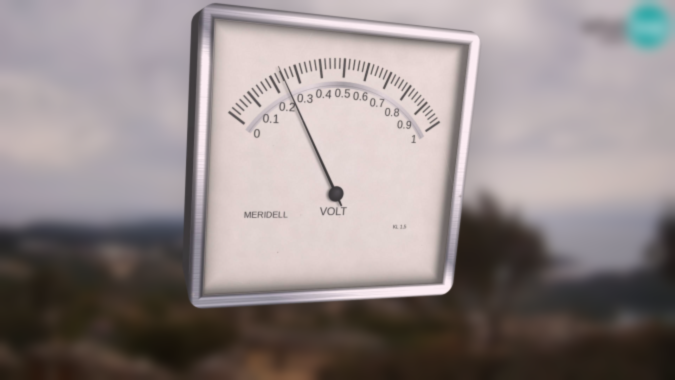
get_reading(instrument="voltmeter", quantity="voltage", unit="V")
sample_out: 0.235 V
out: 0.24 V
